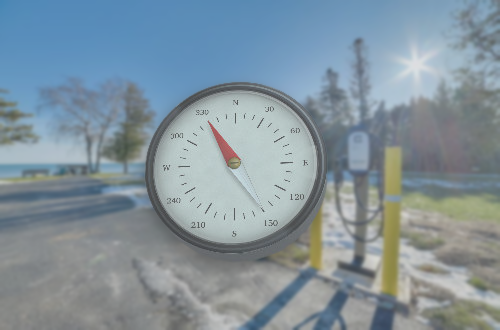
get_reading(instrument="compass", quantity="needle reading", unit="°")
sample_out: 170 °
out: 330 °
